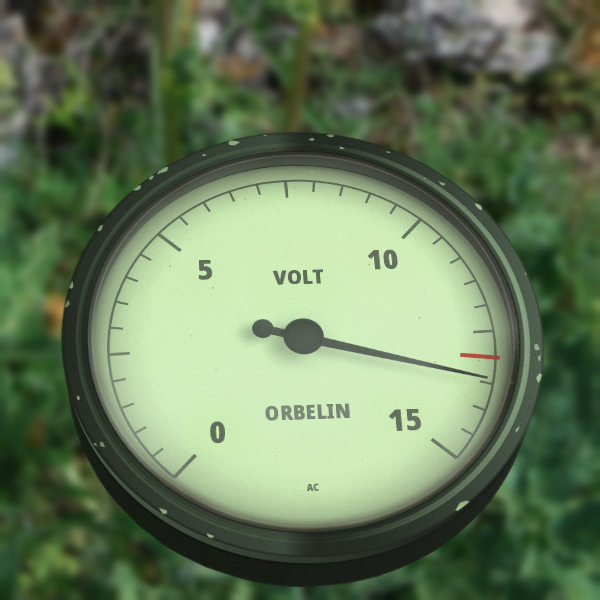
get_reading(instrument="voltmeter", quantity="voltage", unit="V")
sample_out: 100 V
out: 13.5 V
